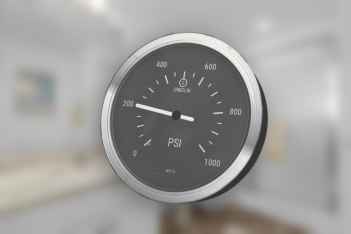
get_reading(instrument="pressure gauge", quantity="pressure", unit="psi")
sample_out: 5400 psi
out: 200 psi
